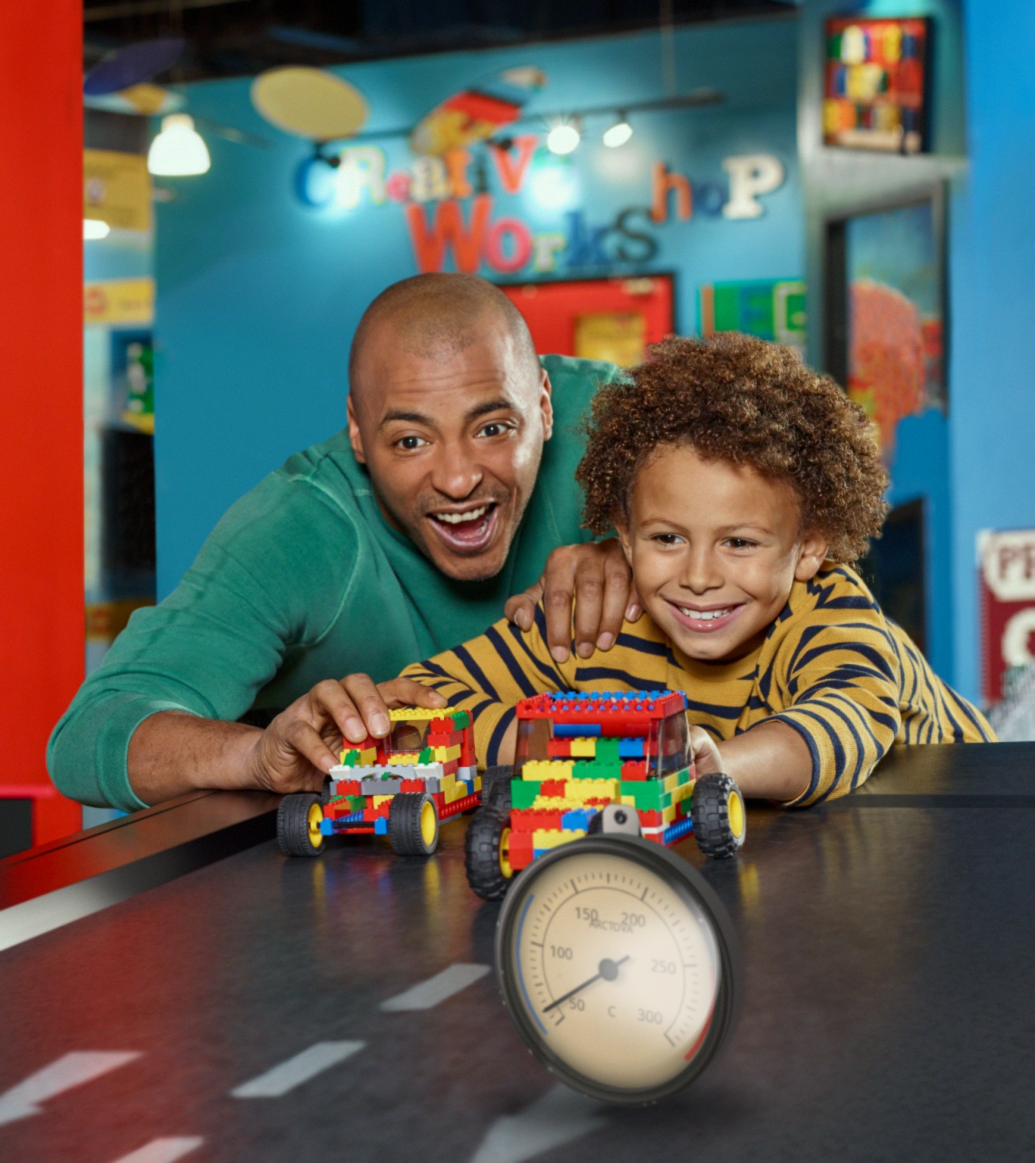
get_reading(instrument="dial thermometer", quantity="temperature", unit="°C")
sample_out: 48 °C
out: 60 °C
